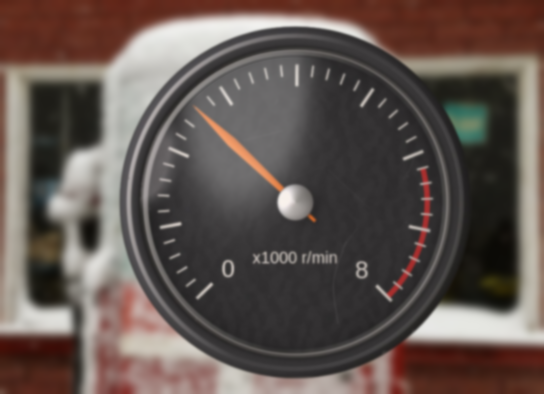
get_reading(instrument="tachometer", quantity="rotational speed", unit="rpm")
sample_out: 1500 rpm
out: 2600 rpm
